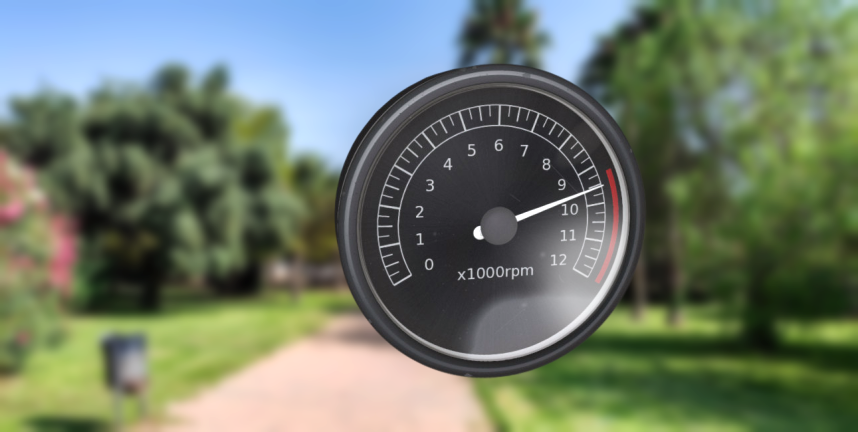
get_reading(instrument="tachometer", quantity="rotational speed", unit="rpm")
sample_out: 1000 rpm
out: 9500 rpm
